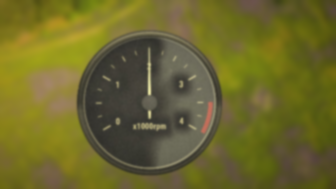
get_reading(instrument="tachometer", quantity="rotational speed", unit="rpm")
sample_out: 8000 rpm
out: 2000 rpm
